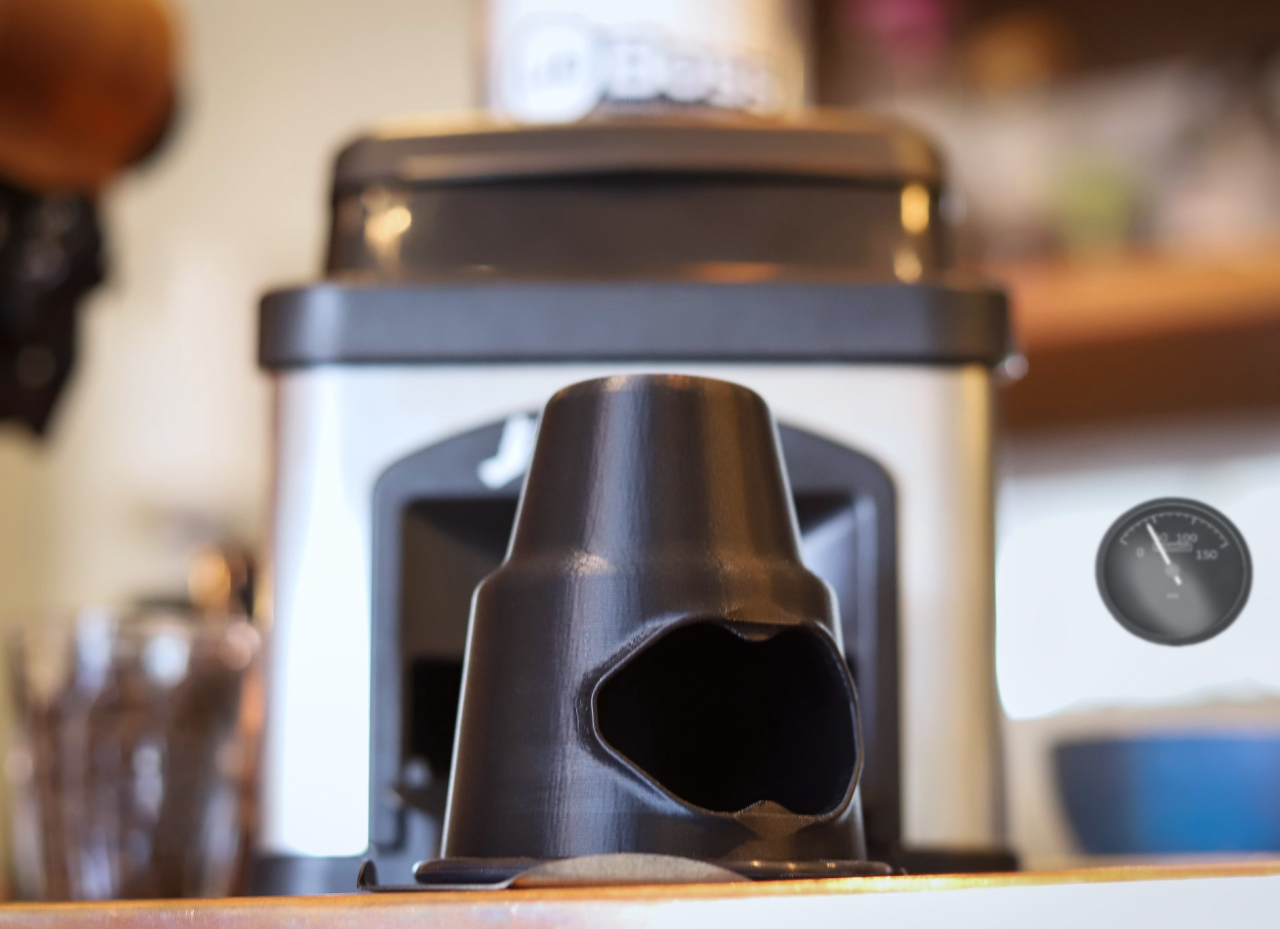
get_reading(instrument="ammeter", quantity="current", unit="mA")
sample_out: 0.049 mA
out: 40 mA
